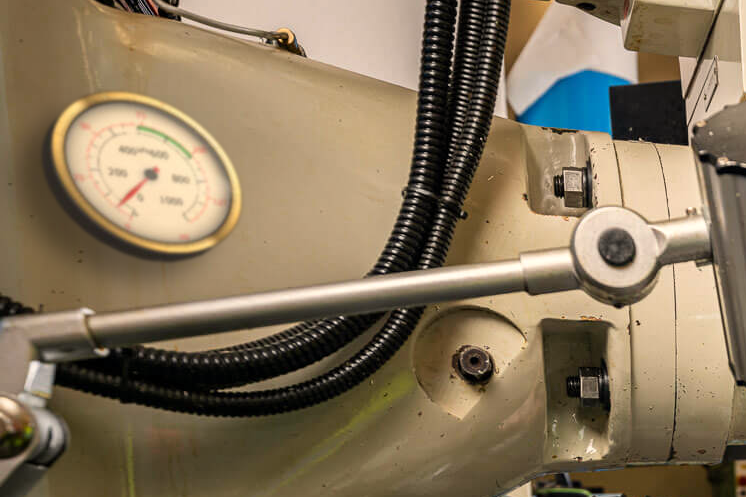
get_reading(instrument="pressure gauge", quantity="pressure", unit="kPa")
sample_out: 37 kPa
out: 50 kPa
